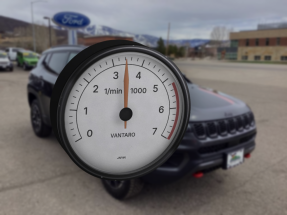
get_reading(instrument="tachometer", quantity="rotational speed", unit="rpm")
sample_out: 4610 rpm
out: 3400 rpm
